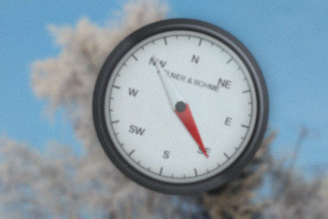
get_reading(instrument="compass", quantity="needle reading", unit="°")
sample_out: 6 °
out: 135 °
